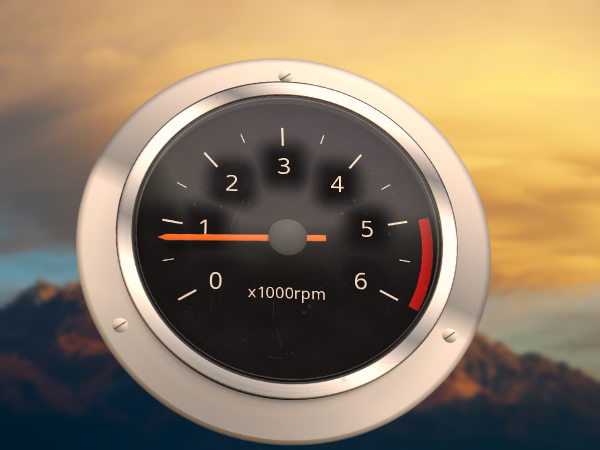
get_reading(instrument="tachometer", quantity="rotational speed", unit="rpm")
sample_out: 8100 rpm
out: 750 rpm
